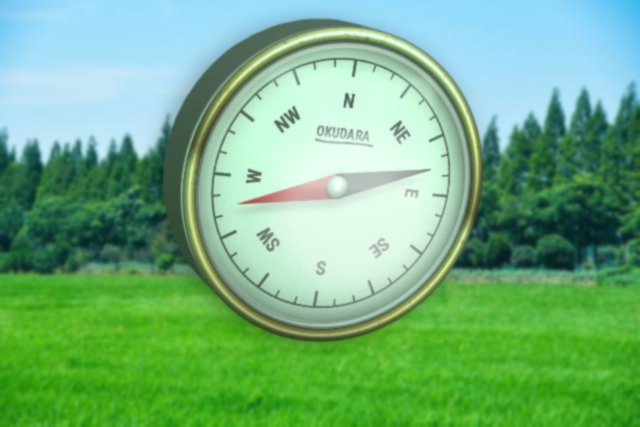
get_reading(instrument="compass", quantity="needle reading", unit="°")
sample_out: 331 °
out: 255 °
